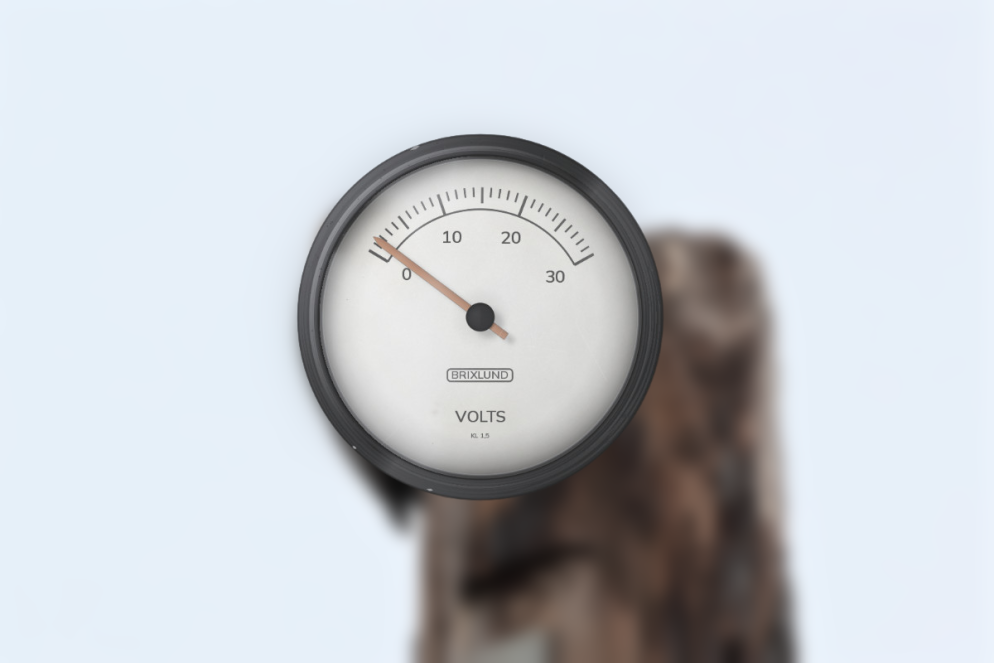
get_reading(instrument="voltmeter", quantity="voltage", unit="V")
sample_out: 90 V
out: 1.5 V
